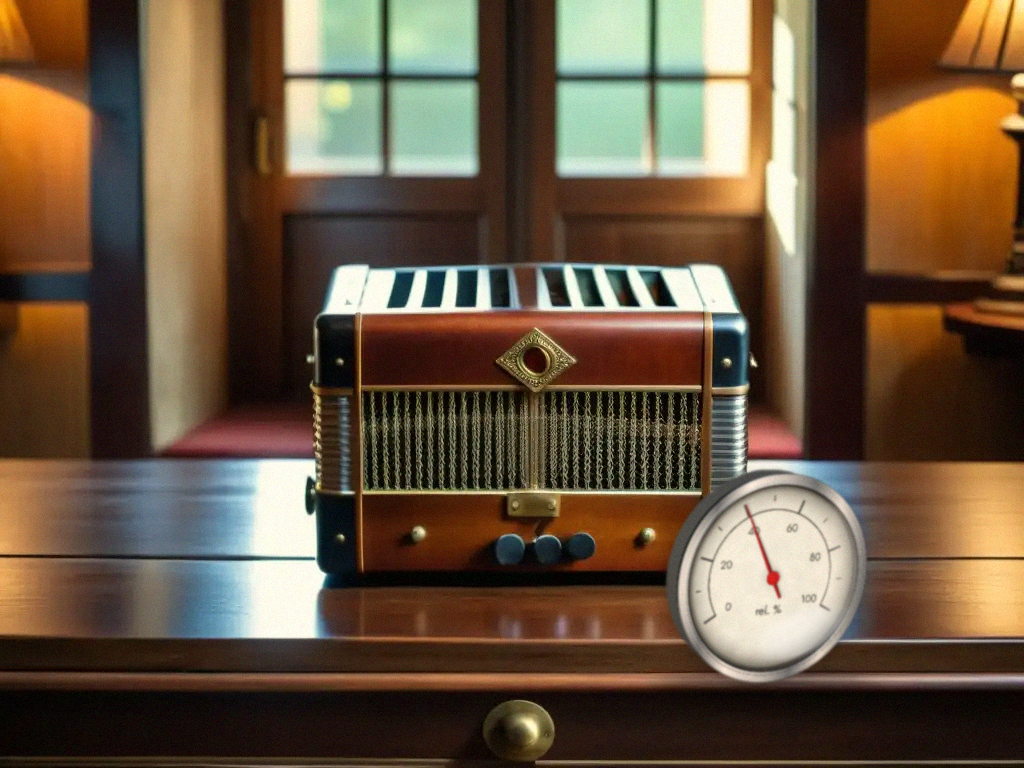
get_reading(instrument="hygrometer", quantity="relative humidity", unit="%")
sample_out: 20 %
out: 40 %
